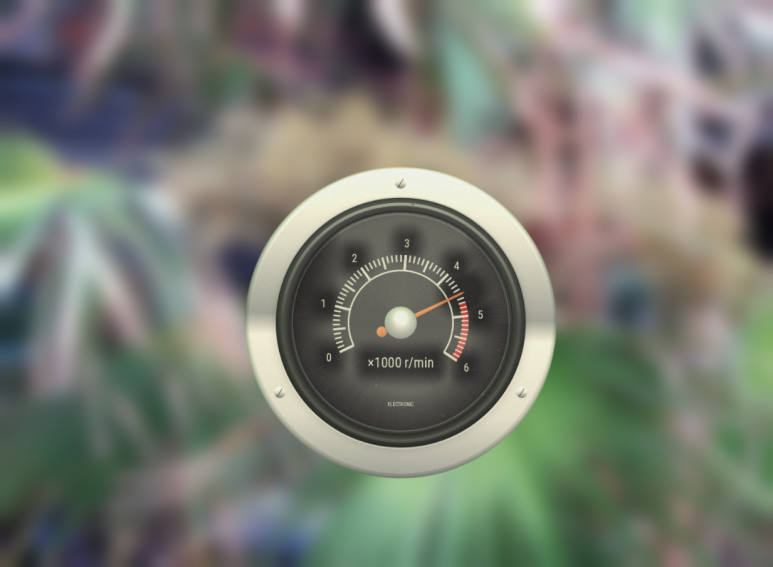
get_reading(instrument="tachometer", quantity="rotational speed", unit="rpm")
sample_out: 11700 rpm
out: 4500 rpm
